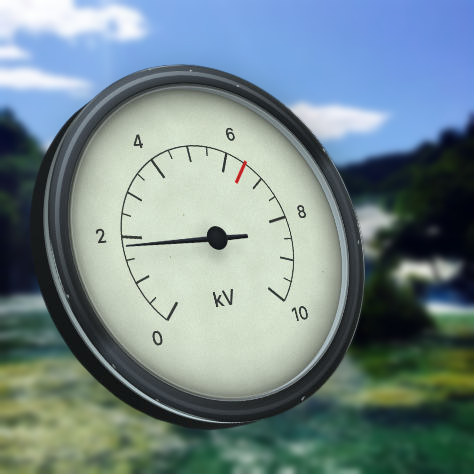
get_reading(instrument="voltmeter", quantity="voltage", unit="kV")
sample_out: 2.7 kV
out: 1.75 kV
